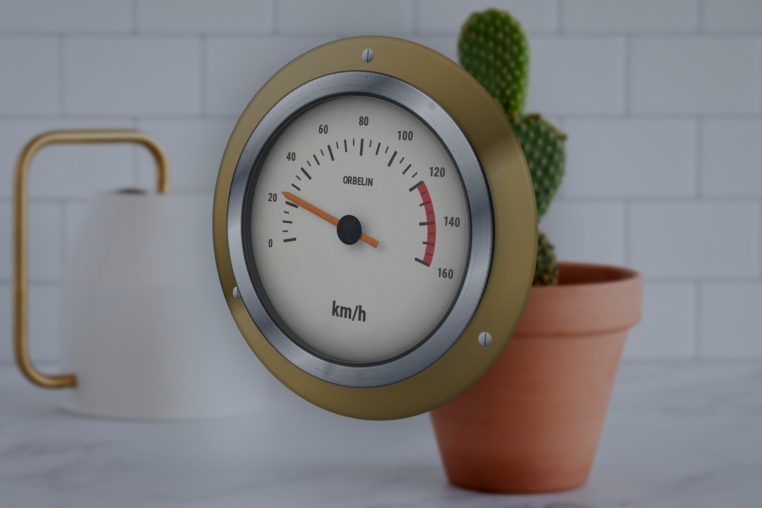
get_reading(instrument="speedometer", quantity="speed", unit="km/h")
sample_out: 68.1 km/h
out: 25 km/h
